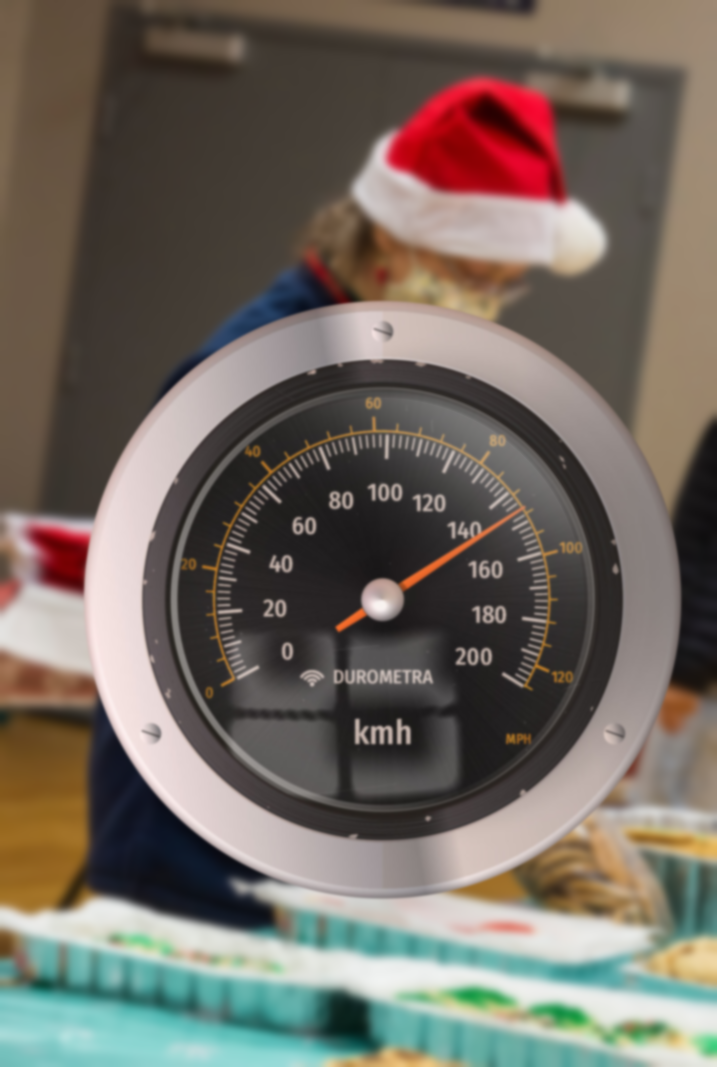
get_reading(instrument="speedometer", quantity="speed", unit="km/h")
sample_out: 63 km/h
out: 146 km/h
